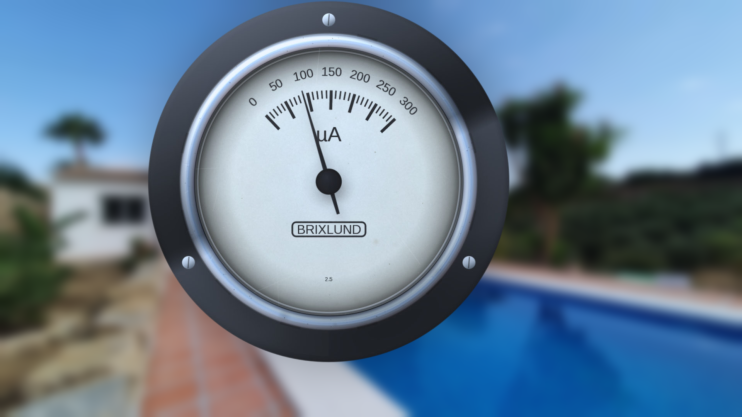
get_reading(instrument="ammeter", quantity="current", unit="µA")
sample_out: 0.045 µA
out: 90 µA
